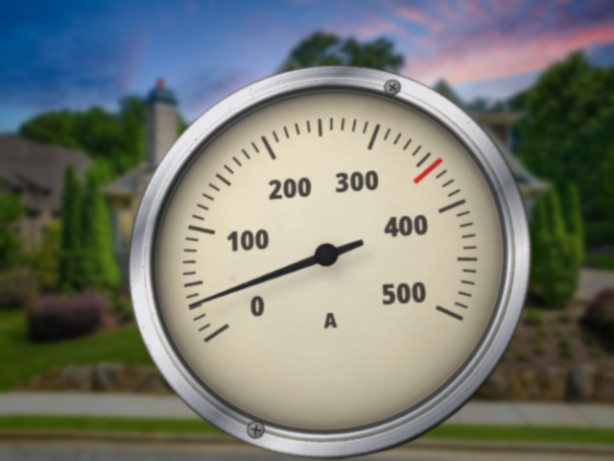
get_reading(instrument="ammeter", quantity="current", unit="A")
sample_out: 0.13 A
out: 30 A
